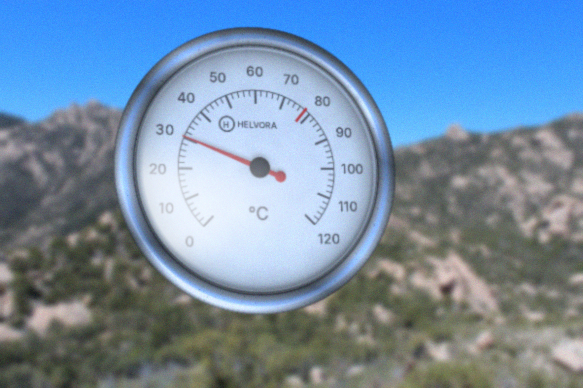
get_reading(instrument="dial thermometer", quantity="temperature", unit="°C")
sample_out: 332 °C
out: 30 °C
